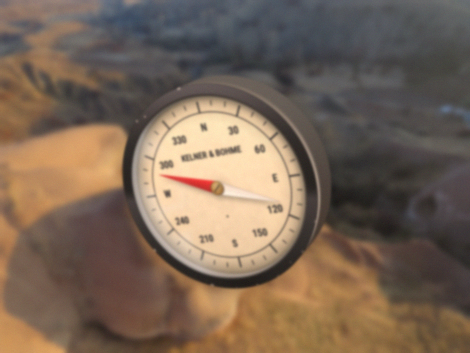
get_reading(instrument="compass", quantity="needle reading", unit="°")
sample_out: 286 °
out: 290 °
